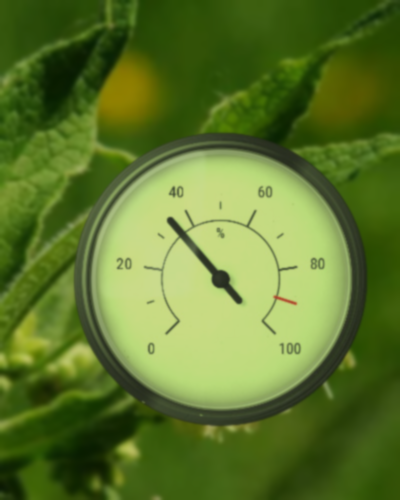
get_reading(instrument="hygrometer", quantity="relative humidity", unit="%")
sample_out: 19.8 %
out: 35 %
